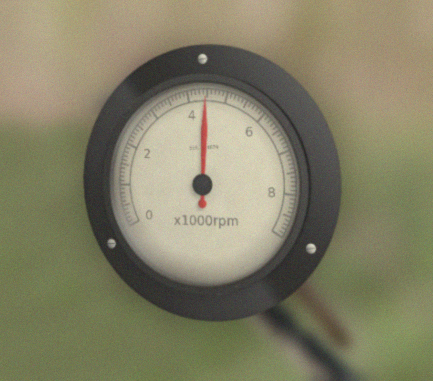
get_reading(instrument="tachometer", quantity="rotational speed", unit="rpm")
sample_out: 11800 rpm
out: 4500 rpm
